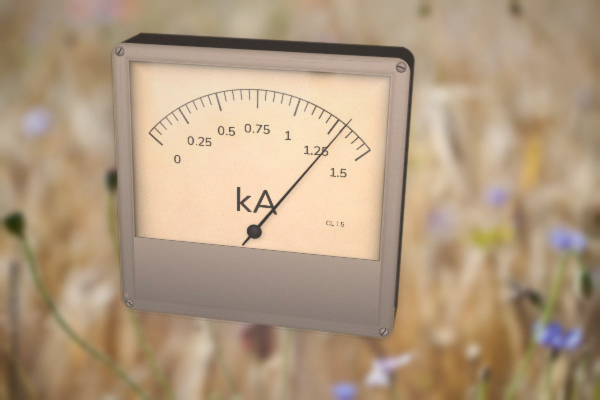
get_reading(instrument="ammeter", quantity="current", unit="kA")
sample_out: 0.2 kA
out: 1.3 kA
